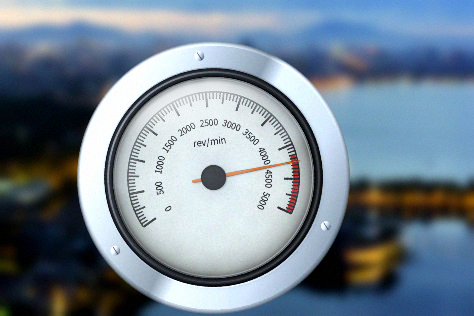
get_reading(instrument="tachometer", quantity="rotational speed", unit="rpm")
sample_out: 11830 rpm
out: 4250 rpm
